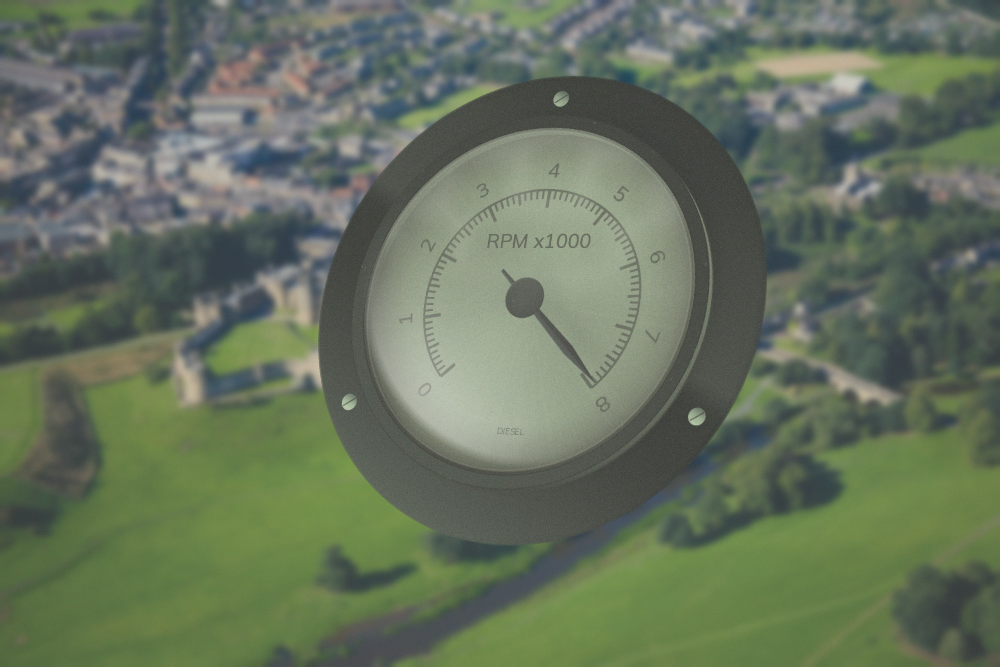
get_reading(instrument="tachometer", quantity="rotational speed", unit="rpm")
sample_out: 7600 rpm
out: 7900 rpm
